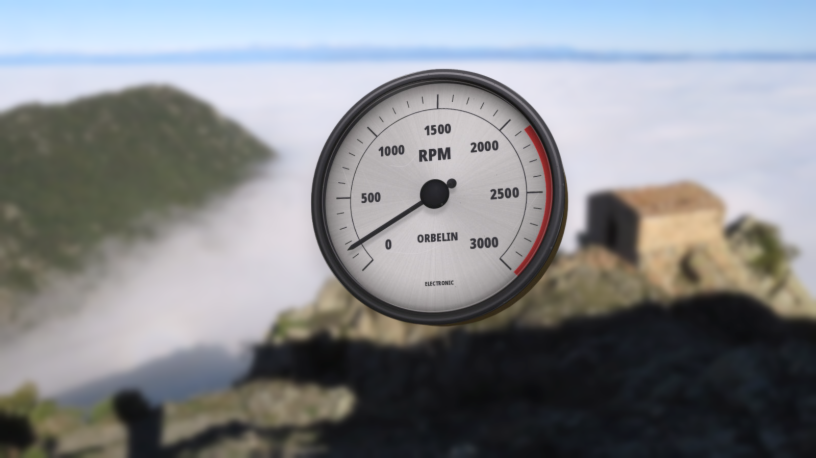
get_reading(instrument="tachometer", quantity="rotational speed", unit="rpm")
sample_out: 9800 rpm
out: 150 rpm
